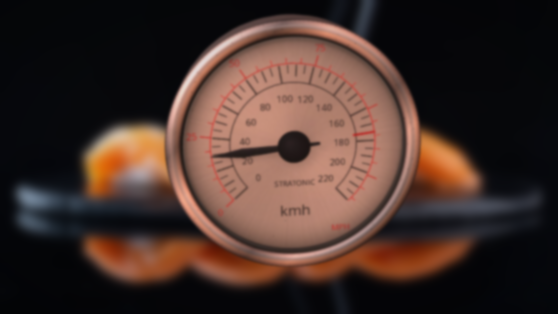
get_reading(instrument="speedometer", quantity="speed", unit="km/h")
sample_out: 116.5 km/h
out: 30 km/h
